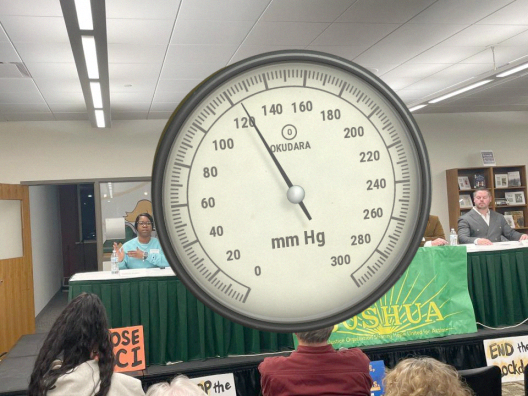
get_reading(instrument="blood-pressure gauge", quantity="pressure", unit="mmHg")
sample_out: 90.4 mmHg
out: 124 mmHg
